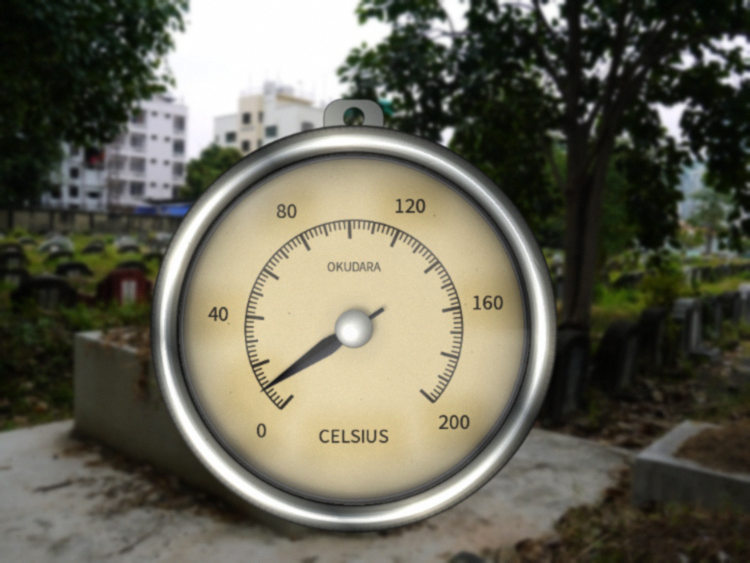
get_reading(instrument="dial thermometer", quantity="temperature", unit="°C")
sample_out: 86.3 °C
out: 10 °C
